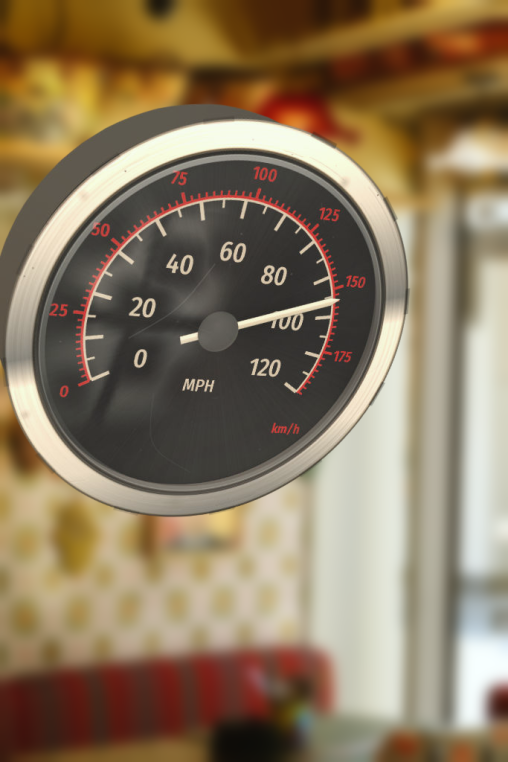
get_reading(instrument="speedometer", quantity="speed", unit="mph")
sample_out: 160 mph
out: 95 mph
